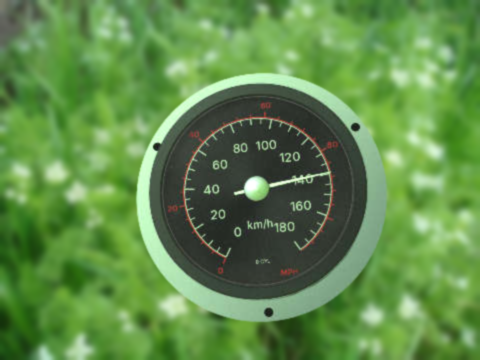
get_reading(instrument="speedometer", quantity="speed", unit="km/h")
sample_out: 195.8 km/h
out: 140 km/h
